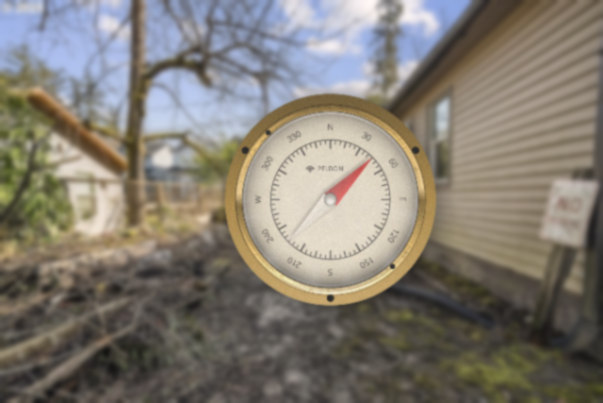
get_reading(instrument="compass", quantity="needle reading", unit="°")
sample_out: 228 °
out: 45 °
